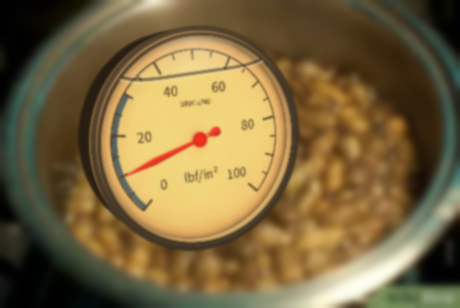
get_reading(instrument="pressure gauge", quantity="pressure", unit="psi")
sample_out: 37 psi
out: 10 psi
